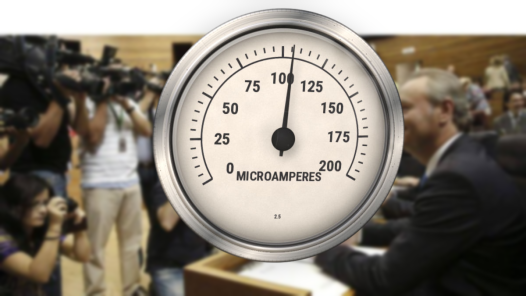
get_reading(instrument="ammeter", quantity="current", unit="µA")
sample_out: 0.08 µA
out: 105 µA
